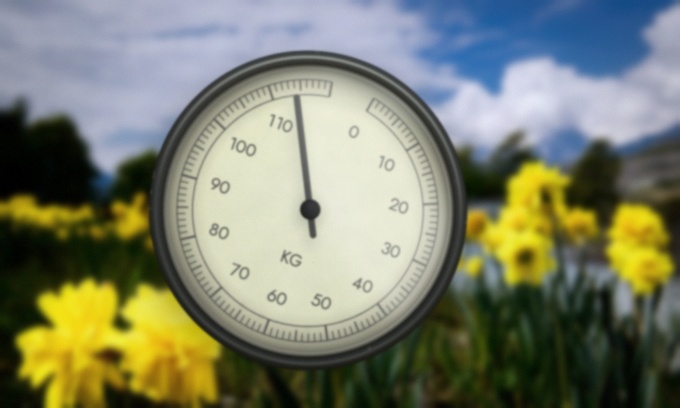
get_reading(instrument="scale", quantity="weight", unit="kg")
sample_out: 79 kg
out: 114 kg
